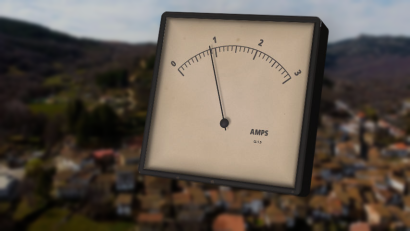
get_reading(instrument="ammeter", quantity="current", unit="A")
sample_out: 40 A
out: 0.9 A
